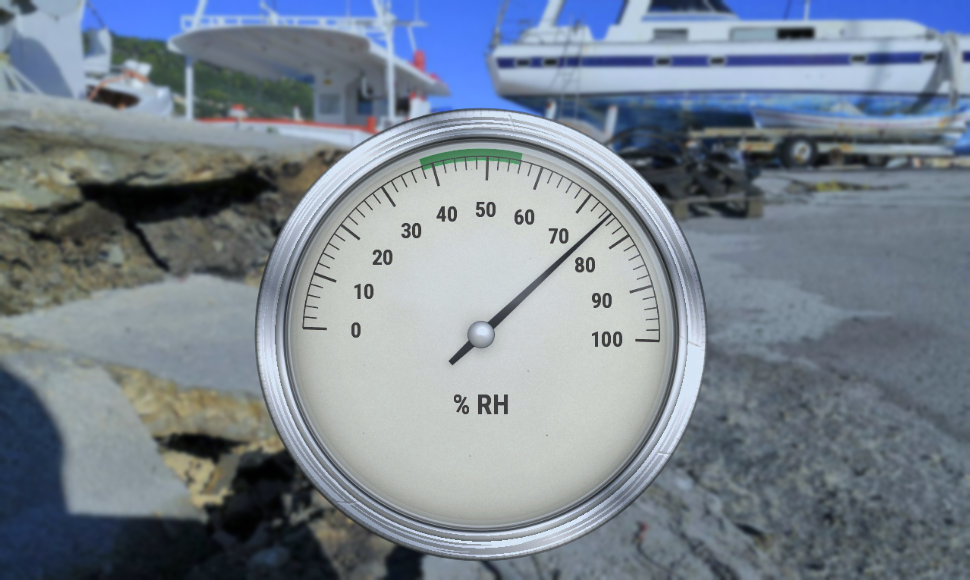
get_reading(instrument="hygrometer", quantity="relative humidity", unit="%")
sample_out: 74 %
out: 75 %
